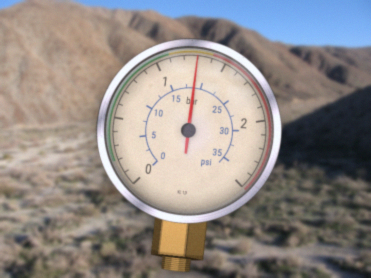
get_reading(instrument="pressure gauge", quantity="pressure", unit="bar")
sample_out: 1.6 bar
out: 1.3 bar
